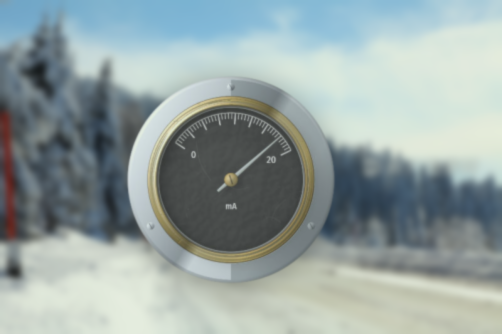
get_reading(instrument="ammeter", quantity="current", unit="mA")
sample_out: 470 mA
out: 17.5 mA
